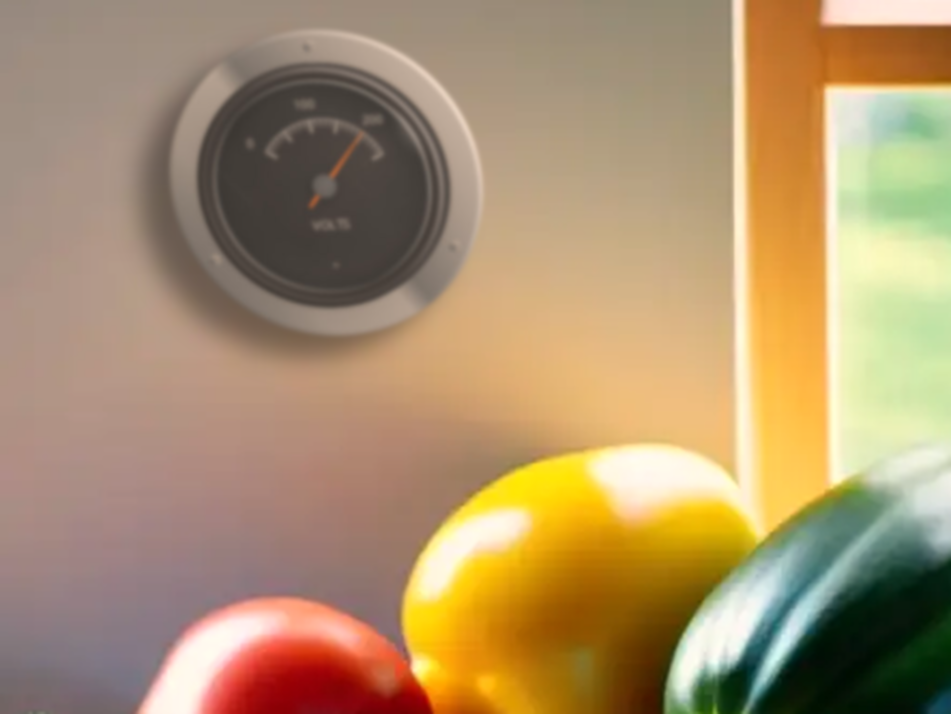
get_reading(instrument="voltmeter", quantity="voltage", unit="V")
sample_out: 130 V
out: 200 V
